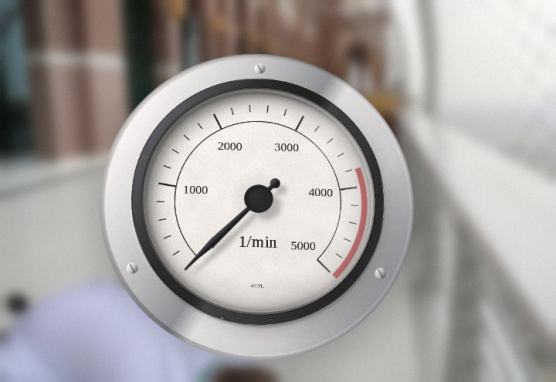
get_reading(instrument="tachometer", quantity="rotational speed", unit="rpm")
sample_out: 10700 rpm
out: 0 rpm
